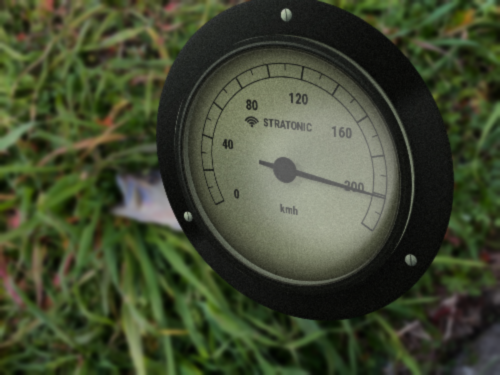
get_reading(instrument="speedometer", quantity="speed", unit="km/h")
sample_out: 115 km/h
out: 200 km/h
